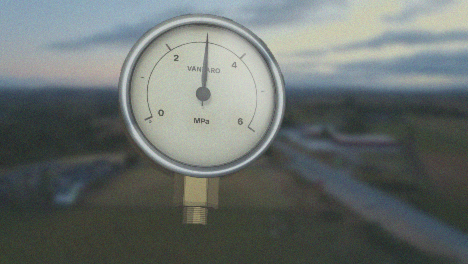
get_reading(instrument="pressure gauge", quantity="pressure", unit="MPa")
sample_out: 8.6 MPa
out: 3 MPa
